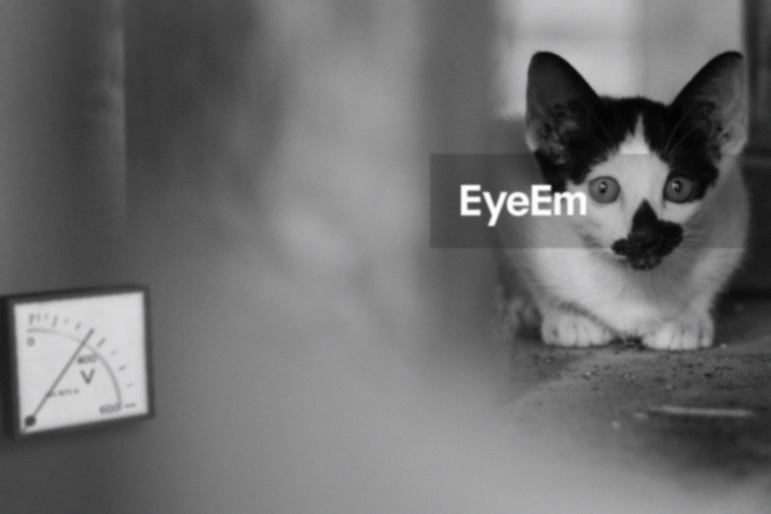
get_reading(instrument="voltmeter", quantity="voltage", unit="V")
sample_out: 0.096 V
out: 350 V
